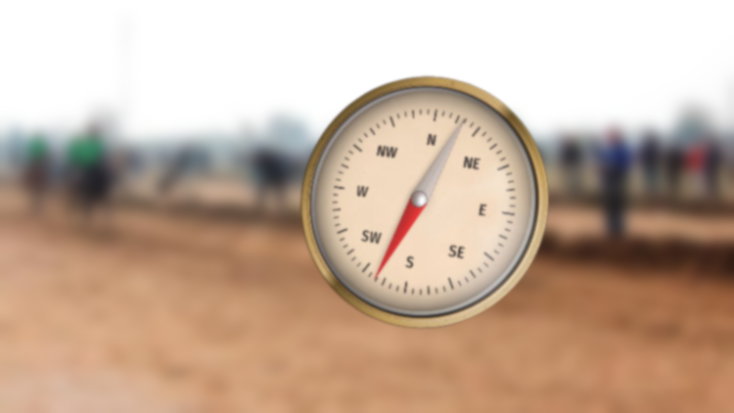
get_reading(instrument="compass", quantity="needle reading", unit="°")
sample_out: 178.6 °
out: 200 °
